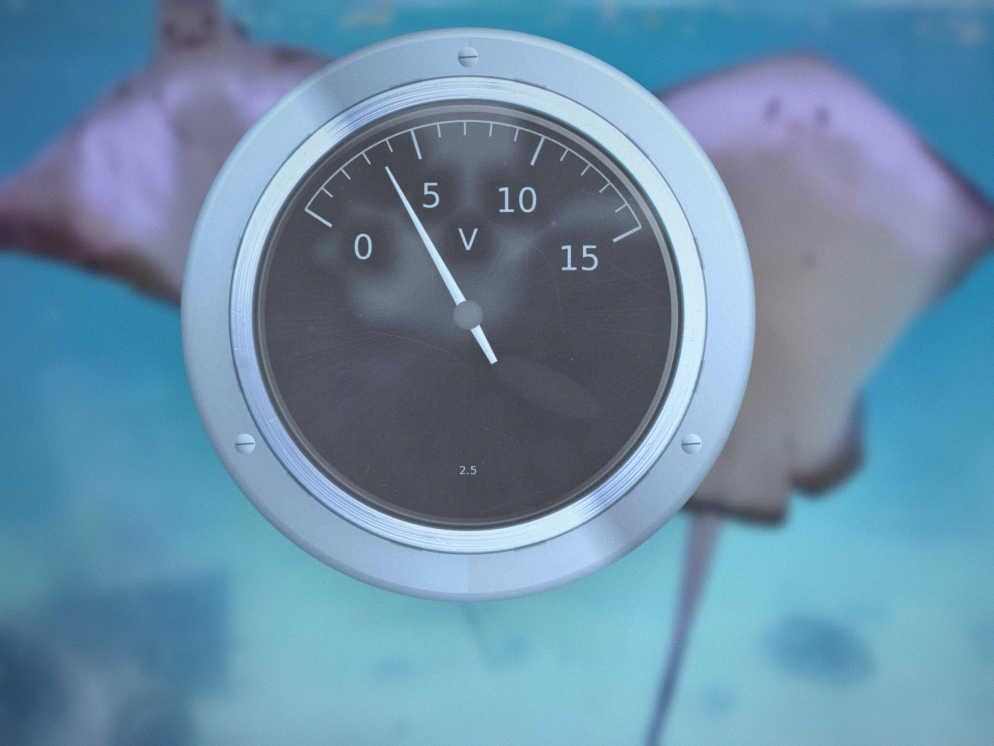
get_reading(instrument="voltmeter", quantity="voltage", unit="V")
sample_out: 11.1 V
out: 3.5 V
